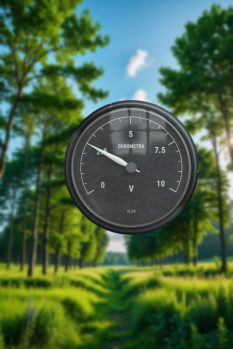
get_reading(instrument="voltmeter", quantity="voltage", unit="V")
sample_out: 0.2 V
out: 2.5 V
